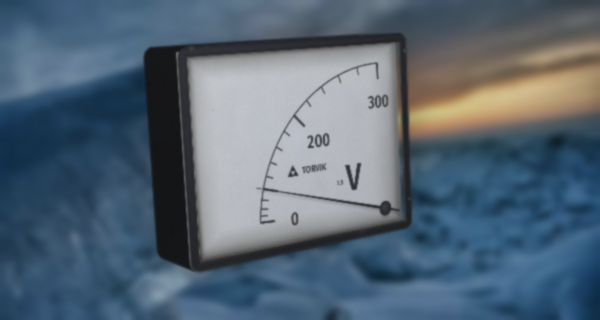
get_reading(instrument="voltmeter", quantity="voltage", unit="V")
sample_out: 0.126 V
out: 100 V
